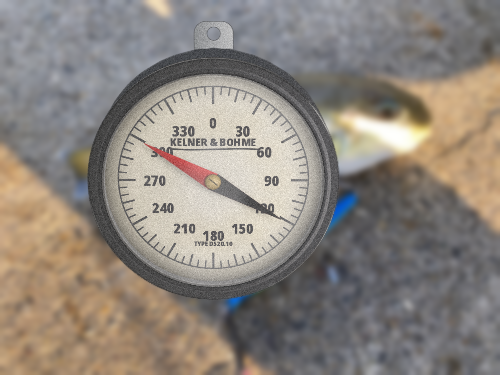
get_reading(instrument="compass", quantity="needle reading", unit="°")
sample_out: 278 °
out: 300 °
